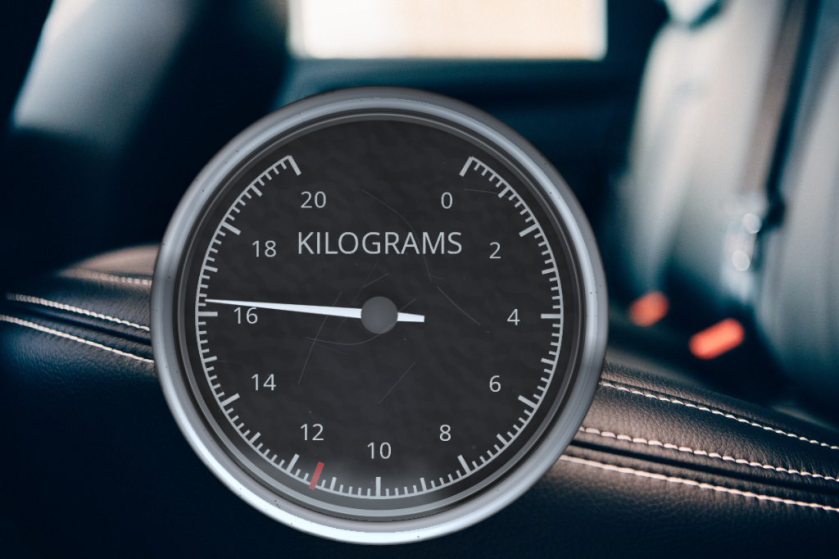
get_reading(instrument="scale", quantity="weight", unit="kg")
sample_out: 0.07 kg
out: 16.3 kg
